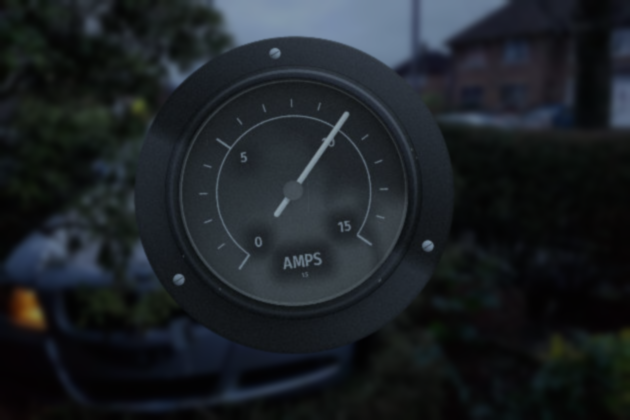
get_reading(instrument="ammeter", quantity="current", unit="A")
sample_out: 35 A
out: 10 A
